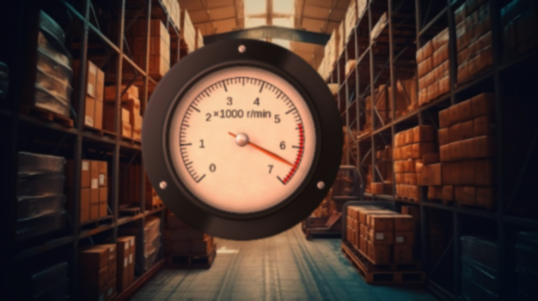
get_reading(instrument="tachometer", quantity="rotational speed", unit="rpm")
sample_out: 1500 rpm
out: 6500 rpm
